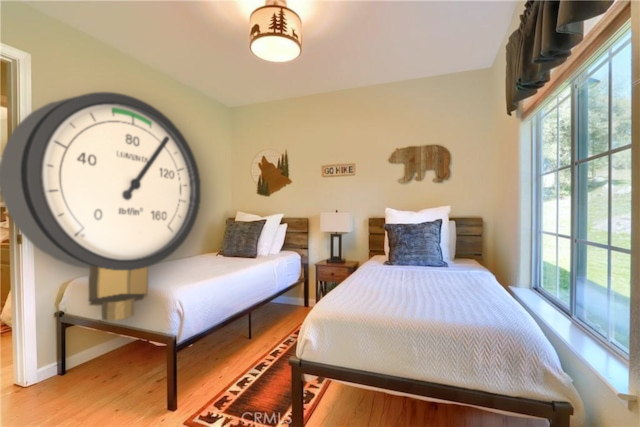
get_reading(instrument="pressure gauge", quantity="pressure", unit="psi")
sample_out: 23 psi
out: 100 psi
